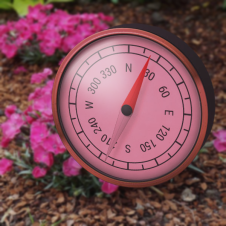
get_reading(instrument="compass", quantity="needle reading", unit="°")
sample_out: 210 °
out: 22.5 °
